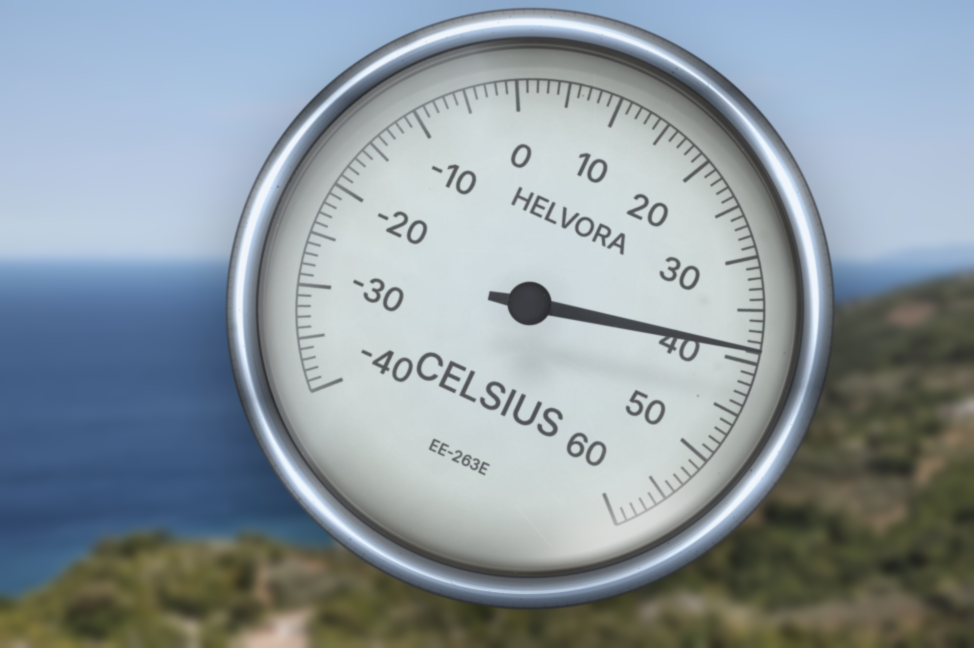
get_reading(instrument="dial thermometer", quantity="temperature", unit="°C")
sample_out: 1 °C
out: 39 °C
